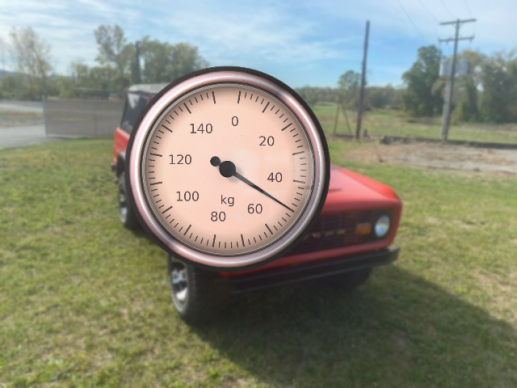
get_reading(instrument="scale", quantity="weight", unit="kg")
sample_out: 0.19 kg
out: 50 kg
